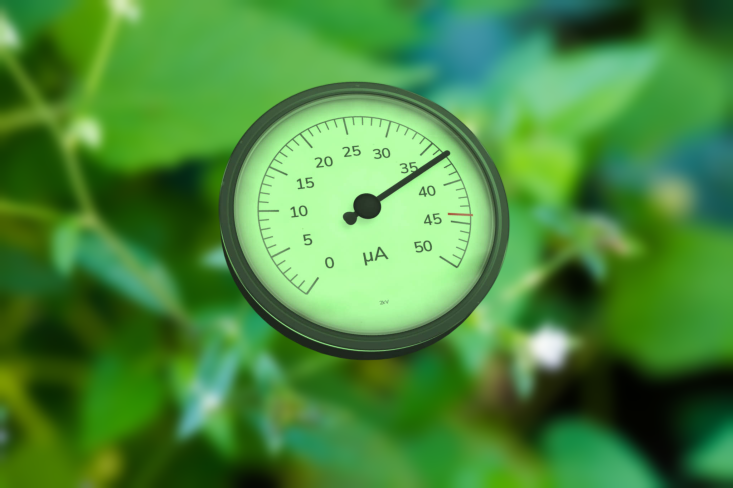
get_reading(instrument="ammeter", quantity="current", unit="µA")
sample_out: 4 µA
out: 37 µA
